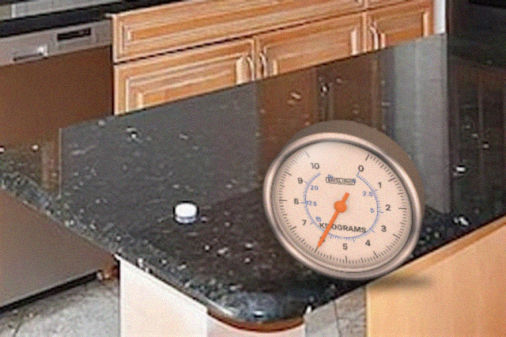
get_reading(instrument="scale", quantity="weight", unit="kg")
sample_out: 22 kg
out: 6 kg
